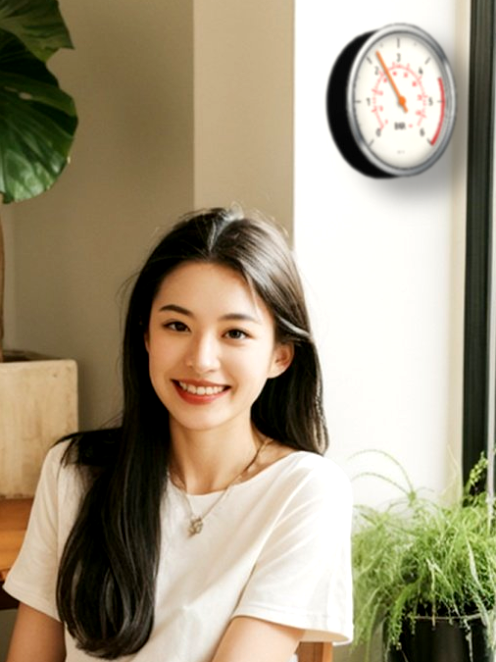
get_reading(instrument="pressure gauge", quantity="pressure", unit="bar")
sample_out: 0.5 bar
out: 2.25 bar
